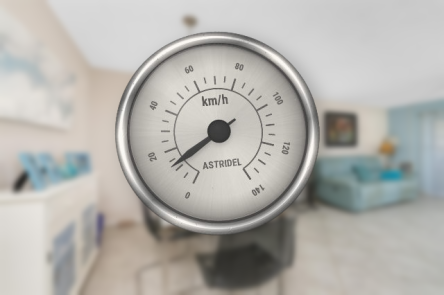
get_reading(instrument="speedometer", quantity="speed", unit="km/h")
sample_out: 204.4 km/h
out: 12.5 km/h
